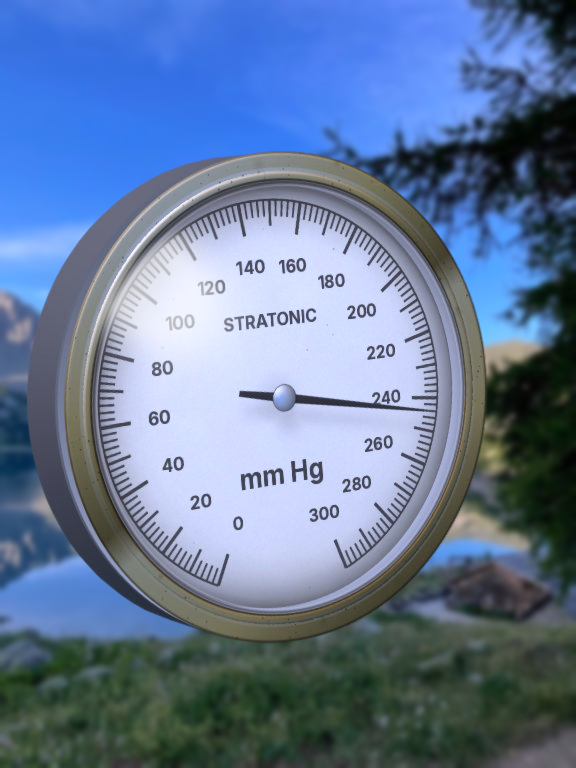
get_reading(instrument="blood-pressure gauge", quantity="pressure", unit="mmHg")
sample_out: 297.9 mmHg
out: 244 mmHg
